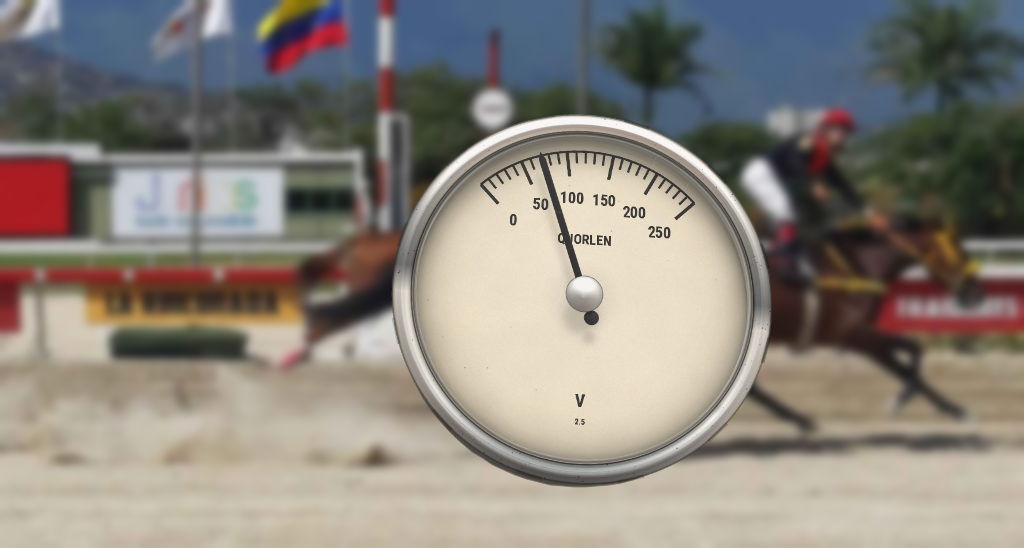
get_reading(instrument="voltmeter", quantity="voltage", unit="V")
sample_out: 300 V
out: 70 V
